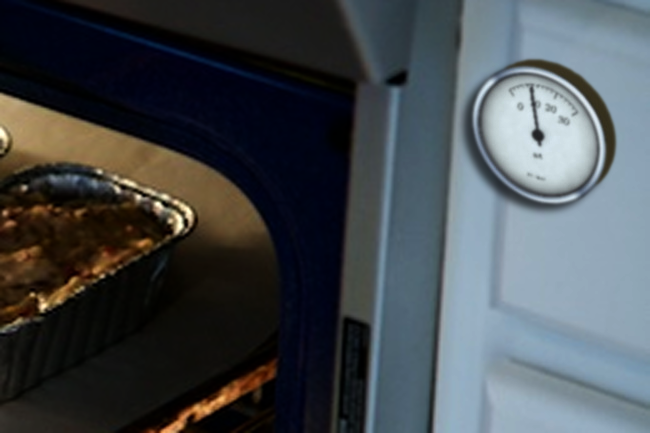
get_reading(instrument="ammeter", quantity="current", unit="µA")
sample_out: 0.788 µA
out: 10 µA
